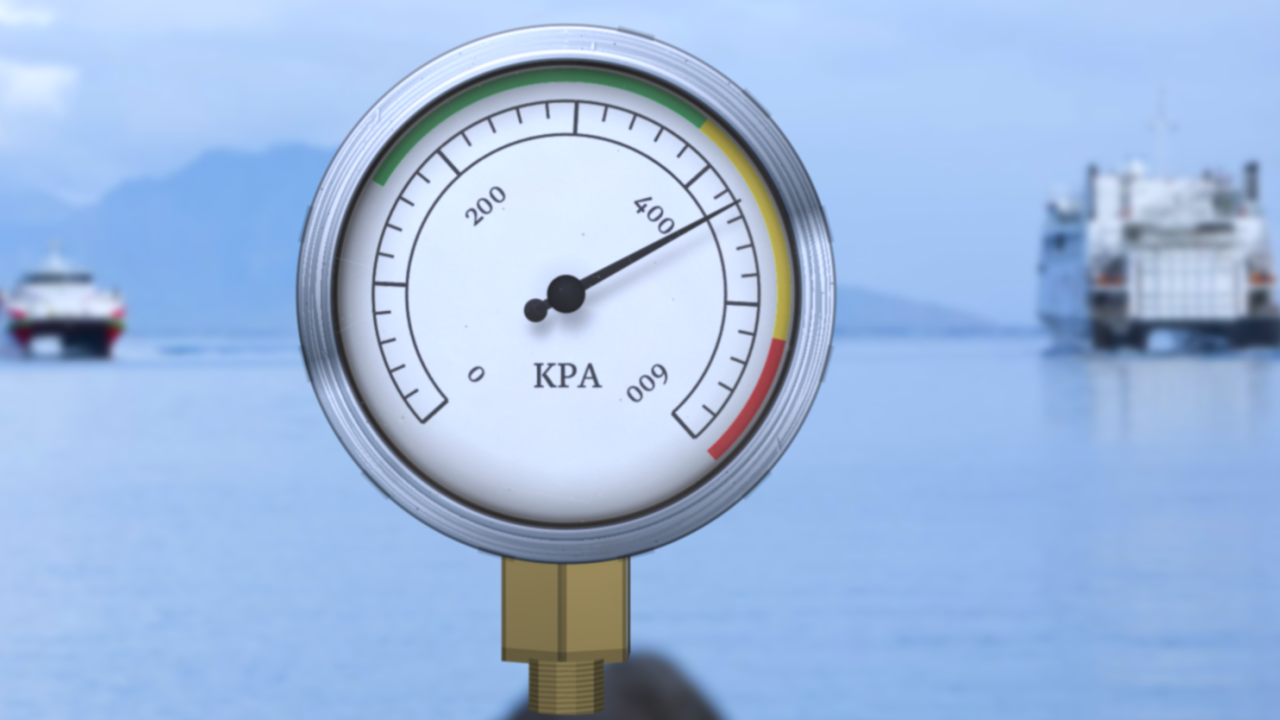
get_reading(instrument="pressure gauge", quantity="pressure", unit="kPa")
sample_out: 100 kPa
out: 430 kPa
